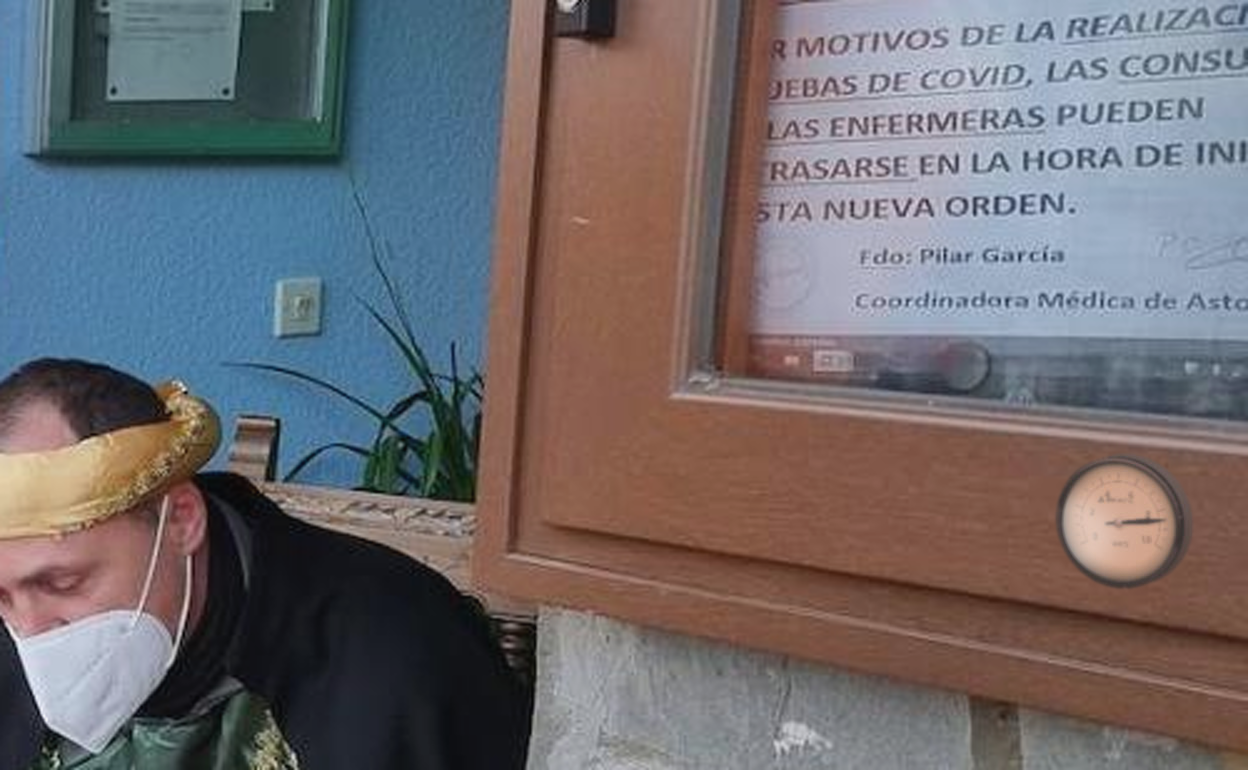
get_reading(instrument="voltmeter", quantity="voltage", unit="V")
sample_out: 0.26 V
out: 8.5 V
